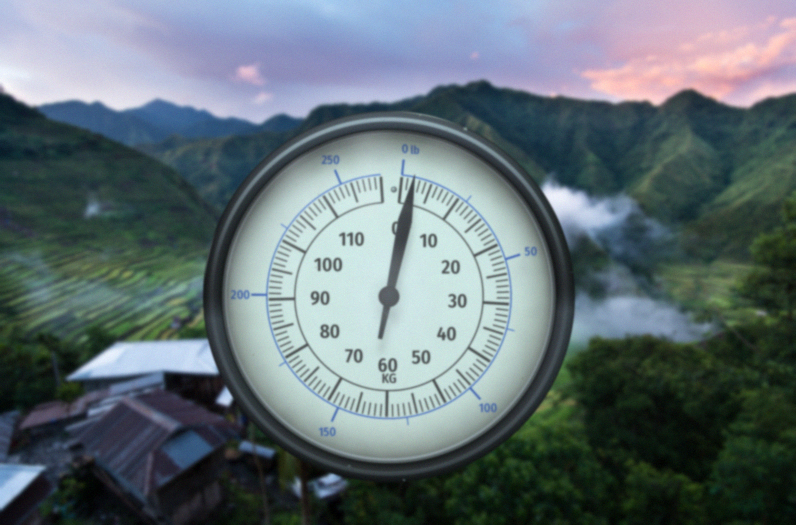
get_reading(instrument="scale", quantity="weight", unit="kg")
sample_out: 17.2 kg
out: 2 kg
